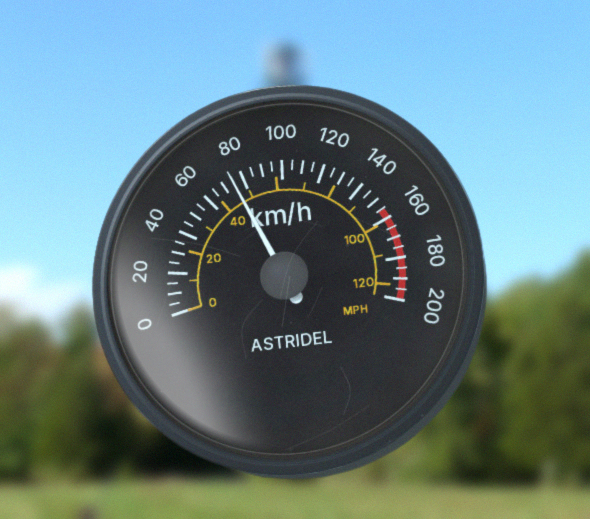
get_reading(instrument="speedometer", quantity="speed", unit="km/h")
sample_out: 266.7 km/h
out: 75 km/h
